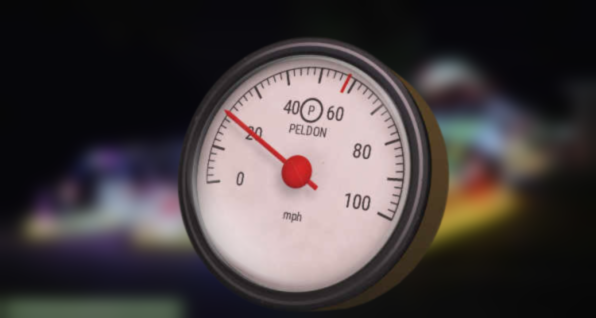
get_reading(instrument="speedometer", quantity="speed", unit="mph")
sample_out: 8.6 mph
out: 20 mph
